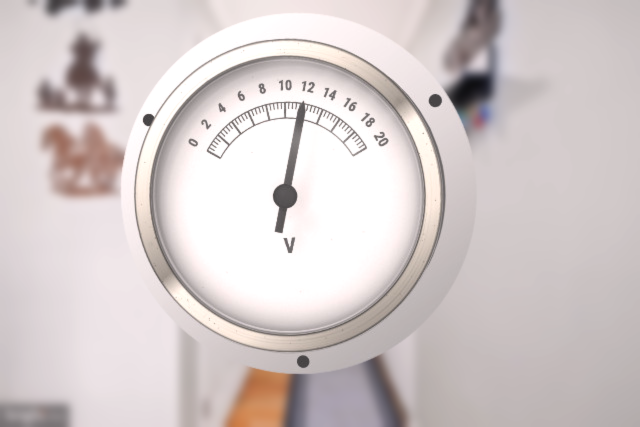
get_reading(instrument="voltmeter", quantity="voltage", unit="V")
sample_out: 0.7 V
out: 12 V
